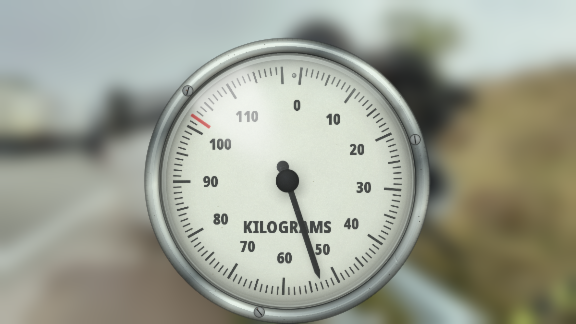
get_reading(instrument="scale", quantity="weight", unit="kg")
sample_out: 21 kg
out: 53 kg
